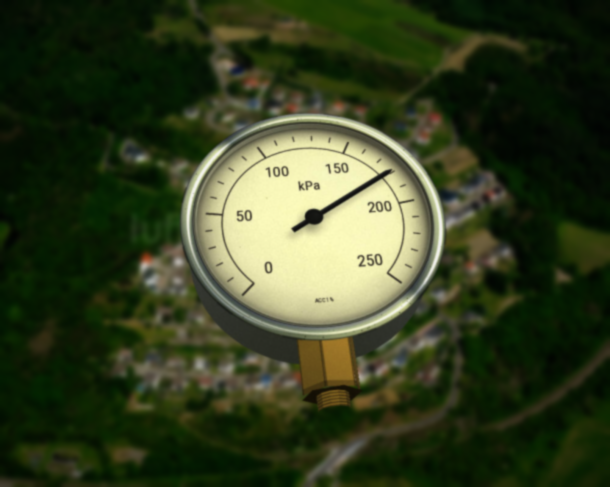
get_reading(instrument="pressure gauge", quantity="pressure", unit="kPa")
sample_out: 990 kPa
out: 180 kPa
